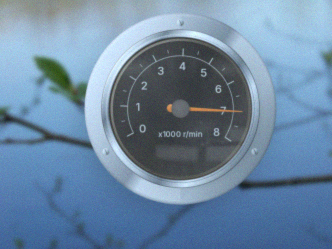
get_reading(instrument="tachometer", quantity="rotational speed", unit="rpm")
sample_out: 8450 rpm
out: 7000 rpm
